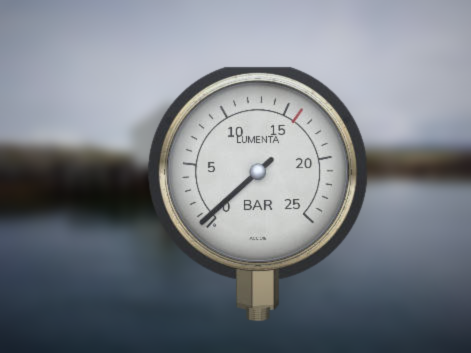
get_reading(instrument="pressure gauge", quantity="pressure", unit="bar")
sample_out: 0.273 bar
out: 0.5 bar
